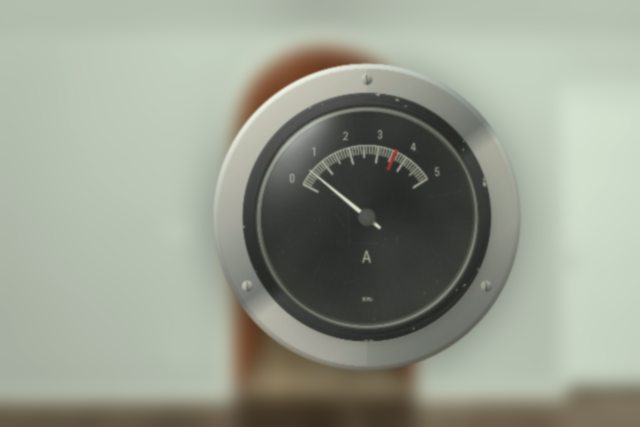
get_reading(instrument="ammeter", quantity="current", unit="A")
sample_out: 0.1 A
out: 0.5 A
